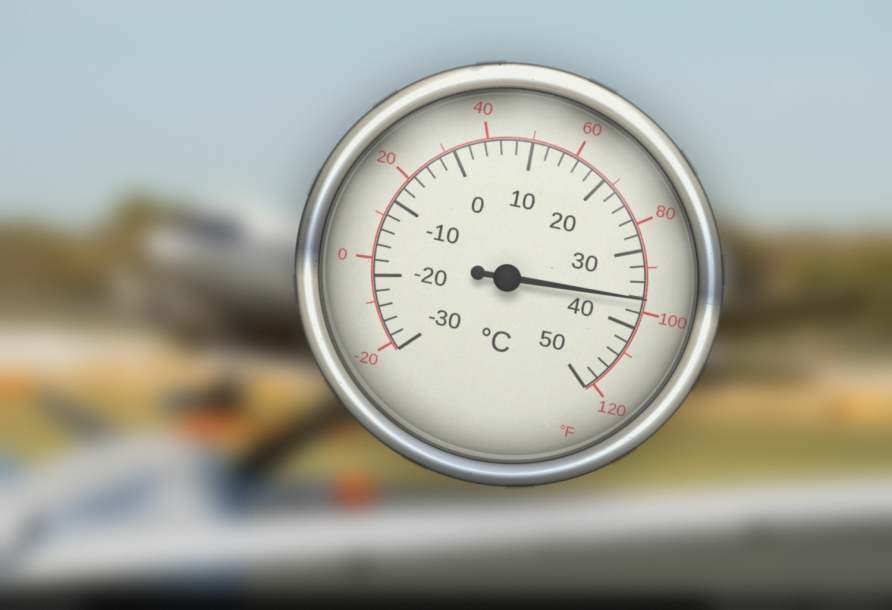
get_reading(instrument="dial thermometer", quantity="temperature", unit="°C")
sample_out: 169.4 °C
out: 36 °C
